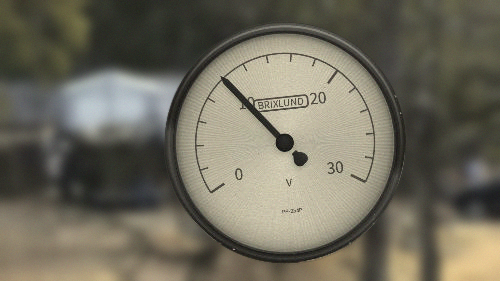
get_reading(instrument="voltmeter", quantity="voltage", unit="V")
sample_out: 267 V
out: 10 V
